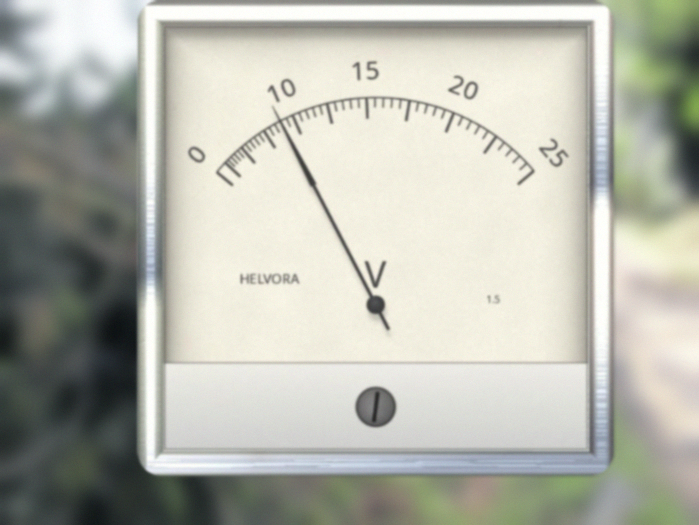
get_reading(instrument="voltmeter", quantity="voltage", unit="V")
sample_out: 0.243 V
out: 9 V
